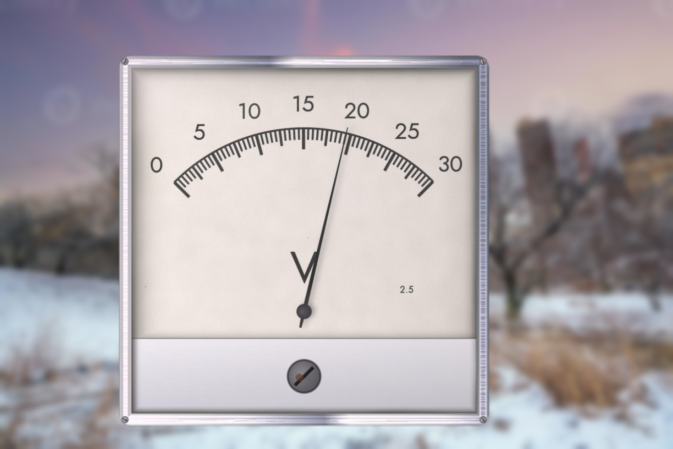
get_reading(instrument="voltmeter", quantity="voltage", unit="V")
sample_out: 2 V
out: 19.5 V
